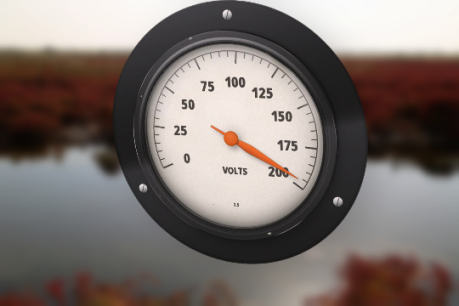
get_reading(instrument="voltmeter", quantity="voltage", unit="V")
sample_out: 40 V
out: 195 V
